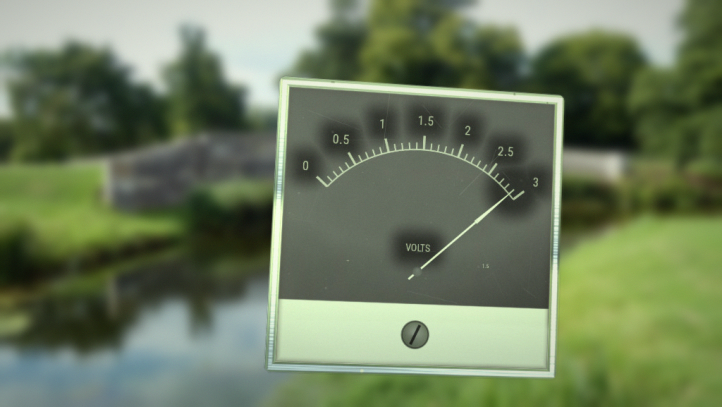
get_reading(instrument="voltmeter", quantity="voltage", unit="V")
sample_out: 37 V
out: 2.9 V
